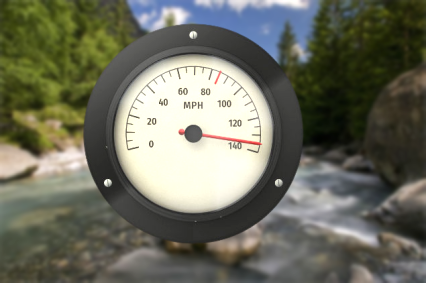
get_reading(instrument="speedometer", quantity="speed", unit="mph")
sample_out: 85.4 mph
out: 135 mph
